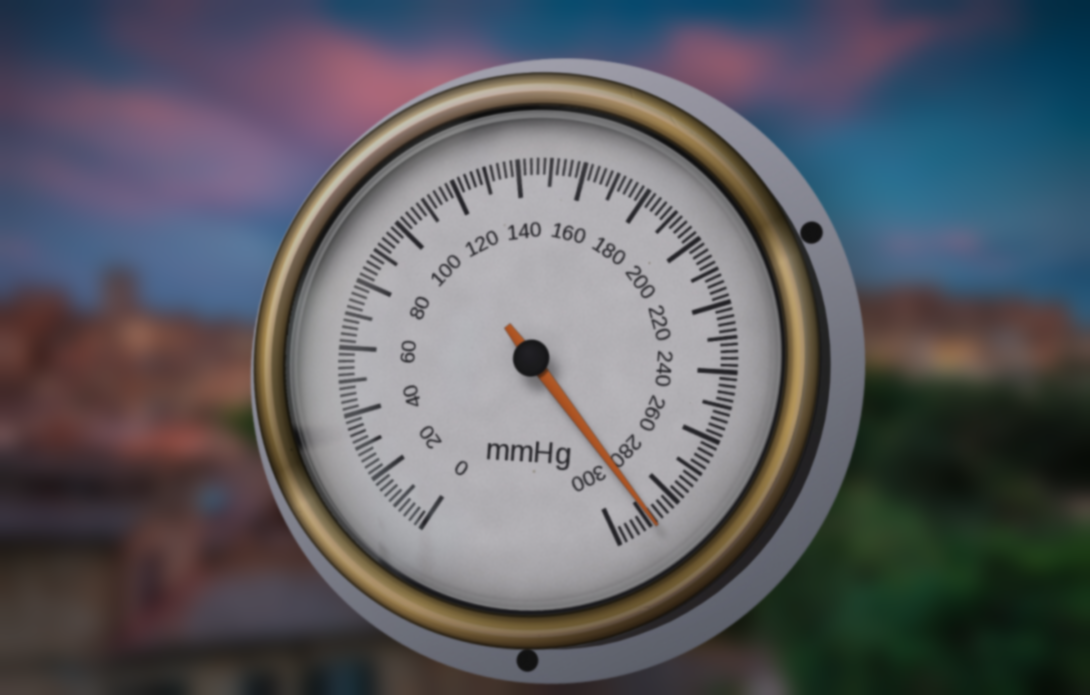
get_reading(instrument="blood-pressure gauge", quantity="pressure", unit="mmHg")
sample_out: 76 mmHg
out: 288 mmHg
